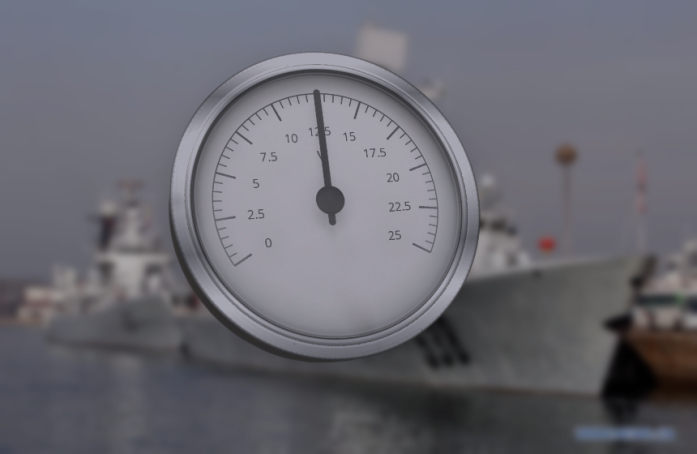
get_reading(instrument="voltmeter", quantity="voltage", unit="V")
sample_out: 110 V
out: 12.5 V
